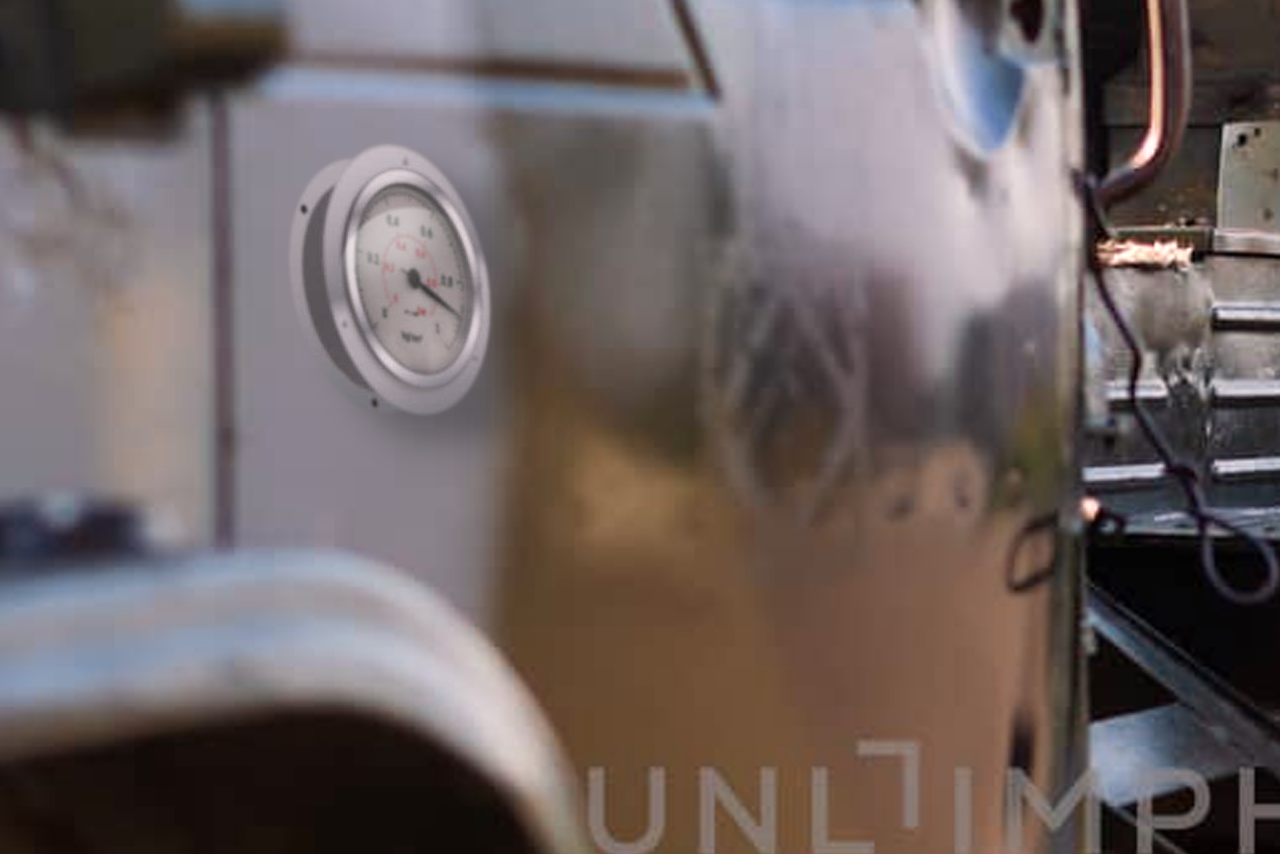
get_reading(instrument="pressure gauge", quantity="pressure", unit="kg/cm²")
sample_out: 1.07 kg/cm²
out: 0.9 kg/cm²
